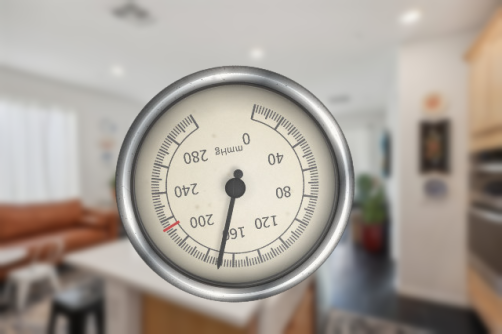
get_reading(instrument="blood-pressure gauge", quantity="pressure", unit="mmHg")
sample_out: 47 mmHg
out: 170 mmHg
